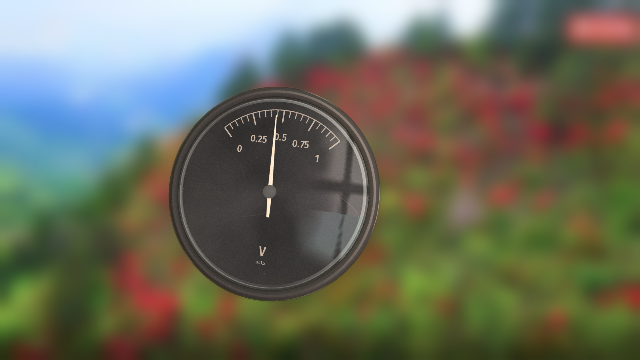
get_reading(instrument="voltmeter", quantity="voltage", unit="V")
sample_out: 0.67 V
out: 0.45 V
